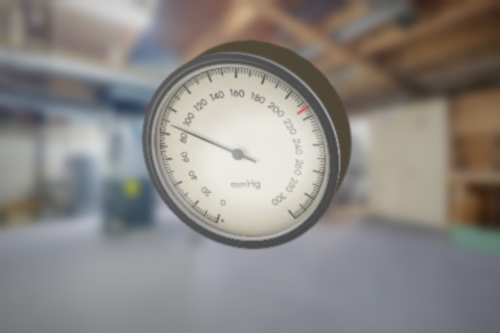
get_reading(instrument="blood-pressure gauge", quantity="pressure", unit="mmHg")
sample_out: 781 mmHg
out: 90 mmHg
